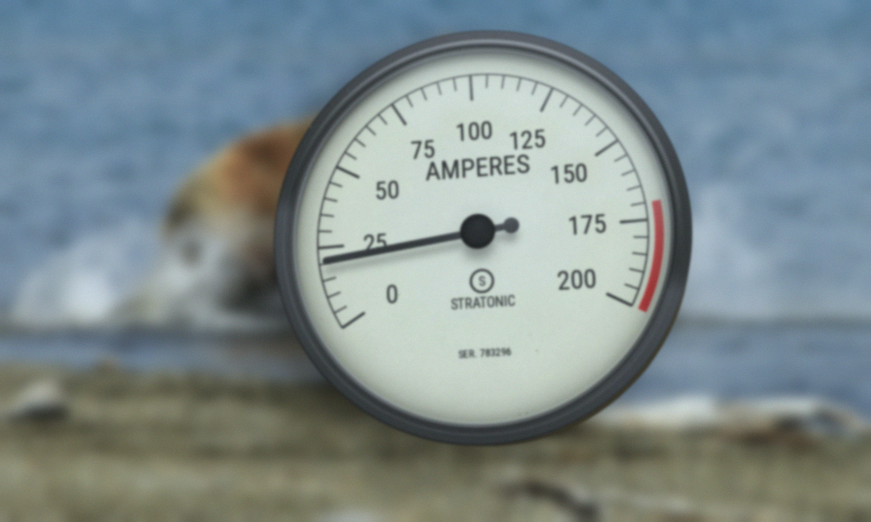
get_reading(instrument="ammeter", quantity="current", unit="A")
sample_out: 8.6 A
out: 20 A
